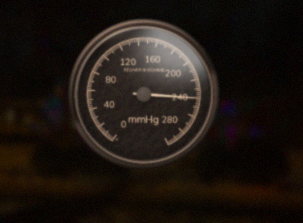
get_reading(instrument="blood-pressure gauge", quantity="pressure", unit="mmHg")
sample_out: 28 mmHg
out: 240 mmHg
